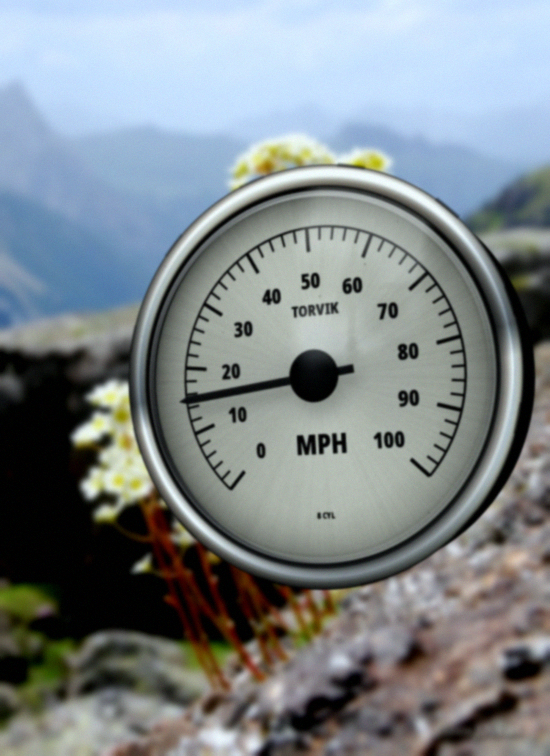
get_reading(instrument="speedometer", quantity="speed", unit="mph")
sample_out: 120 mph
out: 15 mph
